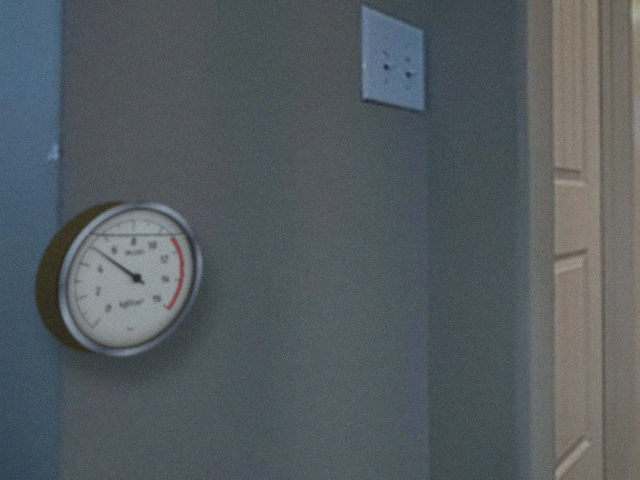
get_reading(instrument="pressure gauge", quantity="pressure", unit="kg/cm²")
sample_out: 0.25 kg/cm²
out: 5 kg/cm²
